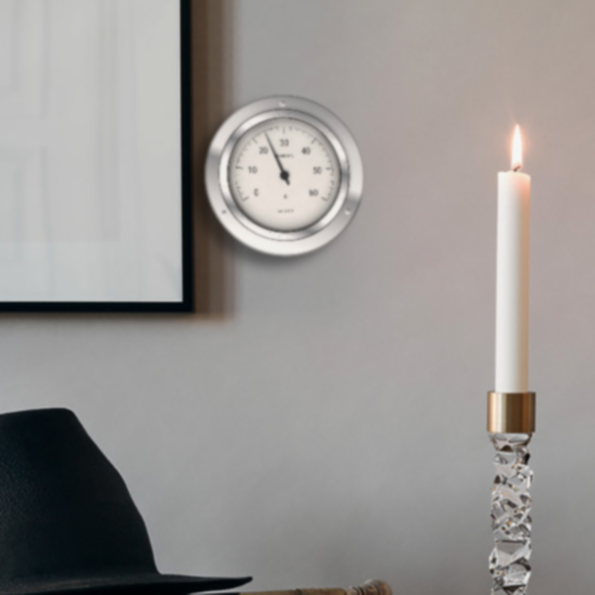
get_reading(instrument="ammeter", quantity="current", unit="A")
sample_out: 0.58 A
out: 24 A
